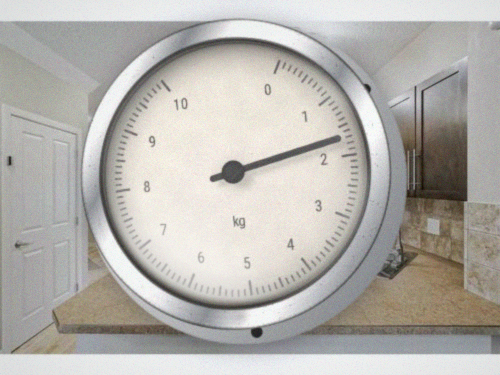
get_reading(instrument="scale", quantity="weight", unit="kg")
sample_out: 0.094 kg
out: 1.7 kg
